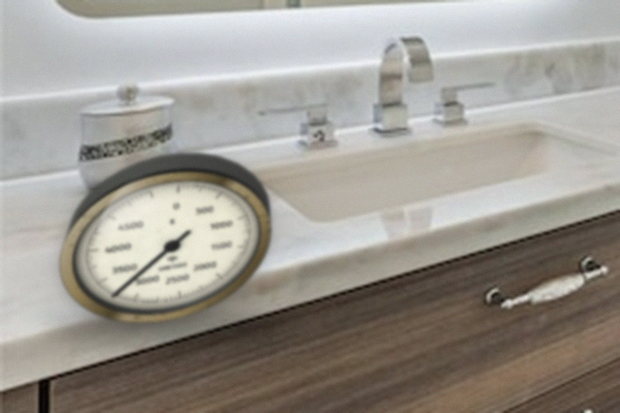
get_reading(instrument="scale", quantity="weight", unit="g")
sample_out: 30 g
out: 3250 g
